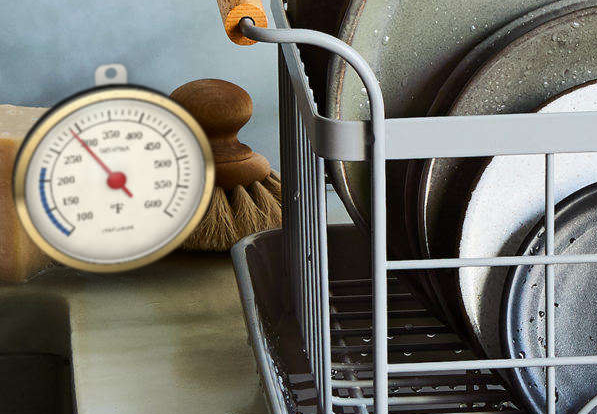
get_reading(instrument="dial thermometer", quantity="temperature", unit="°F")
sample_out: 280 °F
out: 290 °F
